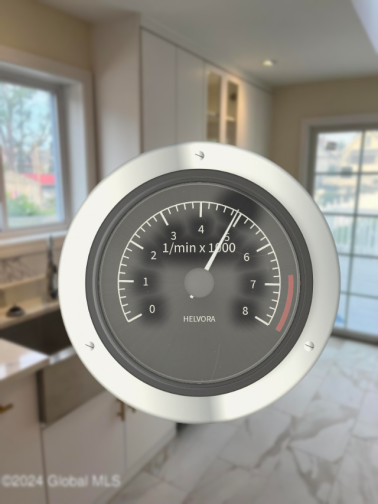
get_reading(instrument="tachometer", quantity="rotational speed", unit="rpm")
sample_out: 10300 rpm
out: 4900 rpm
